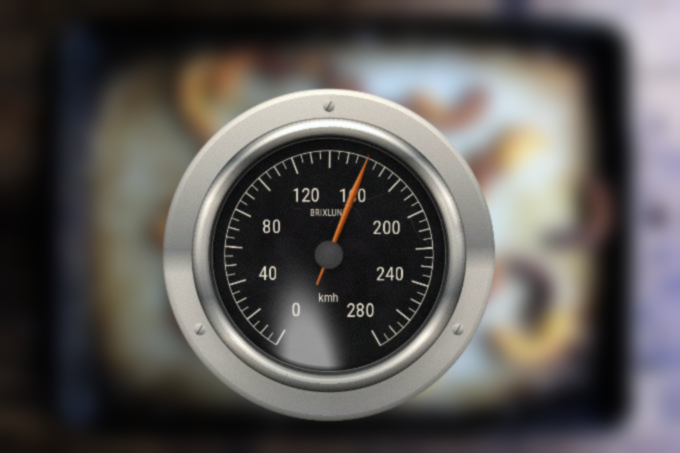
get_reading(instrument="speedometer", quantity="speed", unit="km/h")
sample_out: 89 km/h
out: 160 km/h
